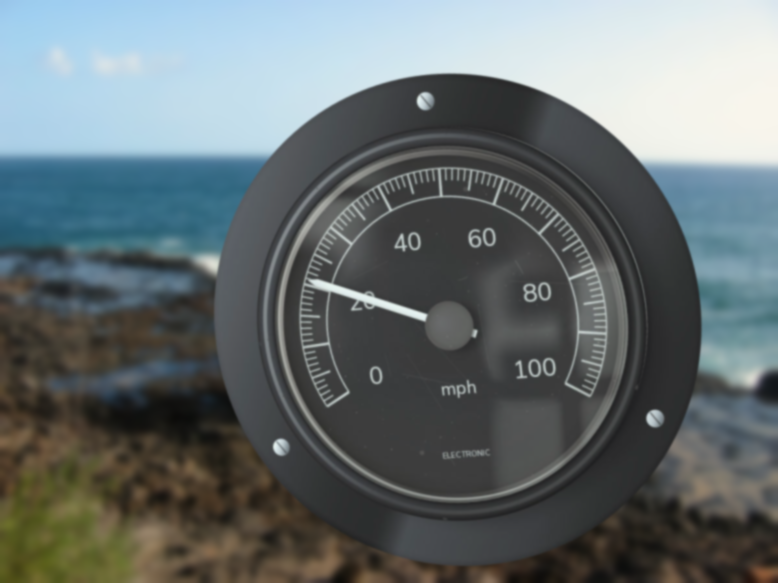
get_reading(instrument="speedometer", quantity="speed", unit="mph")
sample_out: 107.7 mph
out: 21 mph
